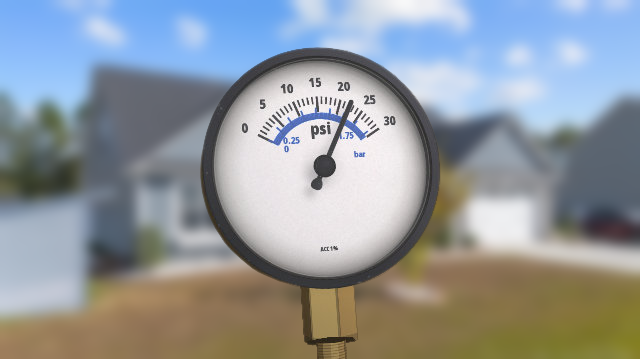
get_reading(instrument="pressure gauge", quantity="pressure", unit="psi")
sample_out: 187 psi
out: 22 psi
